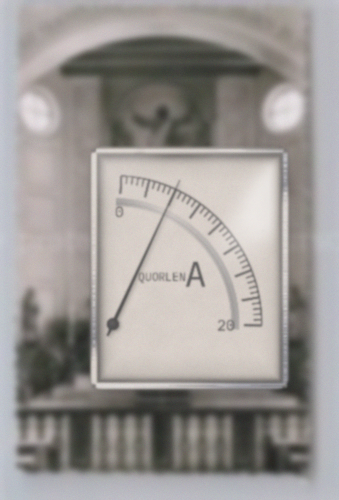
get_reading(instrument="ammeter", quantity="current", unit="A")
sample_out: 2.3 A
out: 5 A
